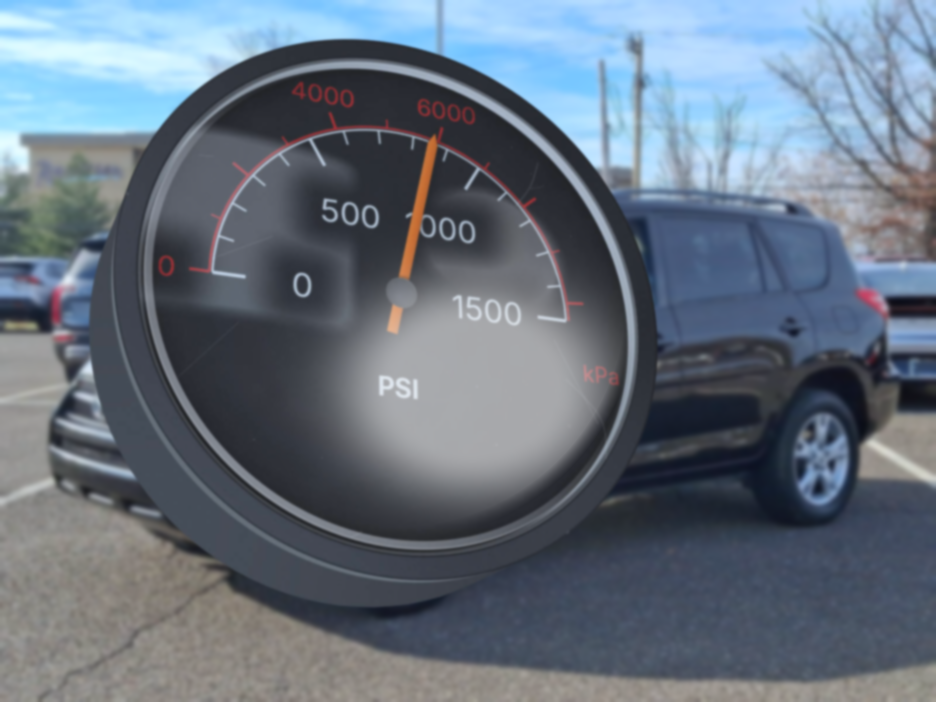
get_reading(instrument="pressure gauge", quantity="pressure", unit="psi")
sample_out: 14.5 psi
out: 850 psi
